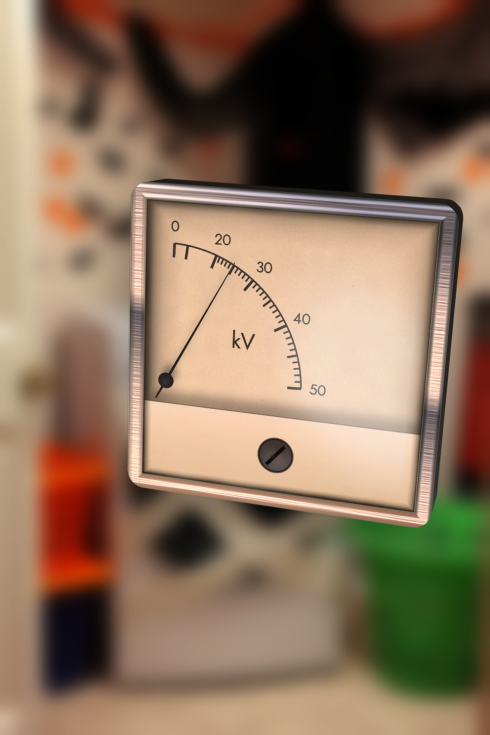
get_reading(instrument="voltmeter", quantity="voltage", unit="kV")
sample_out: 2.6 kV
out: 25 kV
